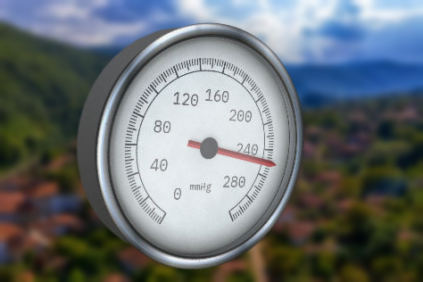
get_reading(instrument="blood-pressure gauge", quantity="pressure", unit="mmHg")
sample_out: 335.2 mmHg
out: 250 mmHg
